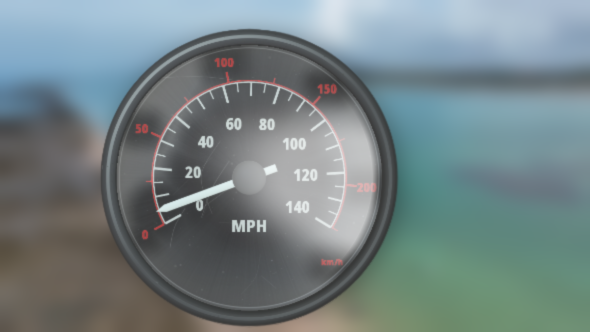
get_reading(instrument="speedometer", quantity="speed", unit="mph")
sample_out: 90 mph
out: 5 mph
